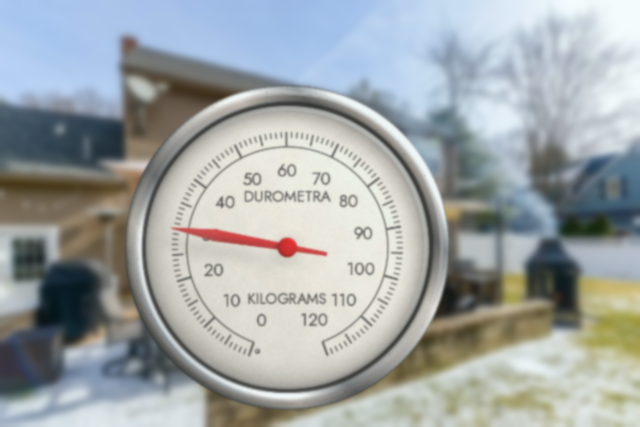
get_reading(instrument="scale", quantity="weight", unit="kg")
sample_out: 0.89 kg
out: 30 kg
